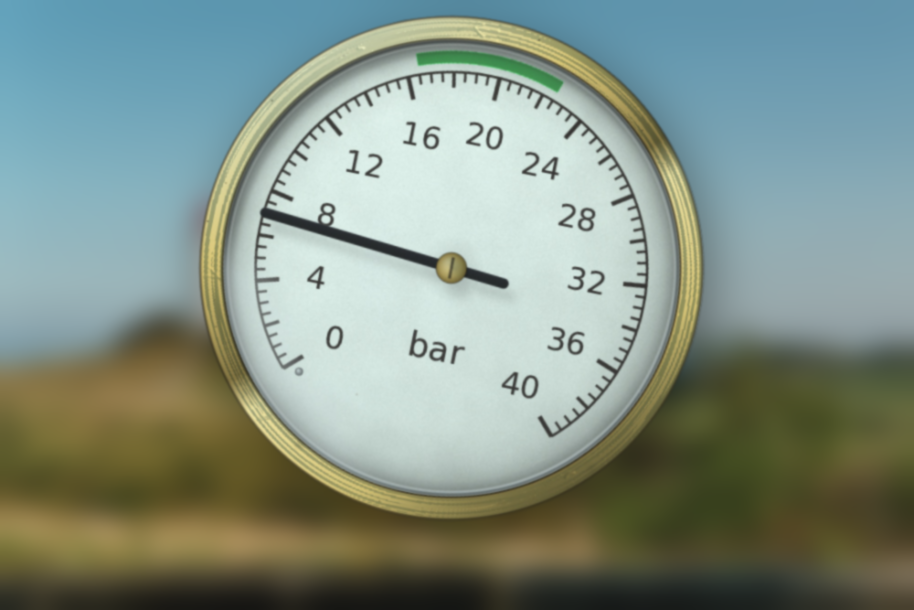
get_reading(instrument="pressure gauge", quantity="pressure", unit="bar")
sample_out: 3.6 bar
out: 7 bar
